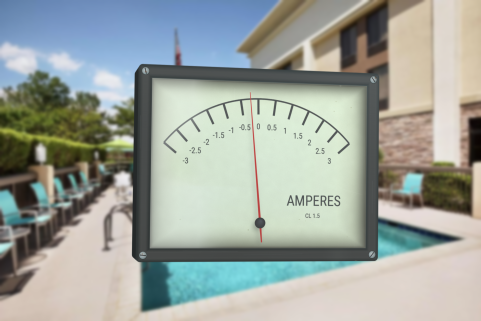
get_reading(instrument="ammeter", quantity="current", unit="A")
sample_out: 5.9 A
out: -0.25 A
